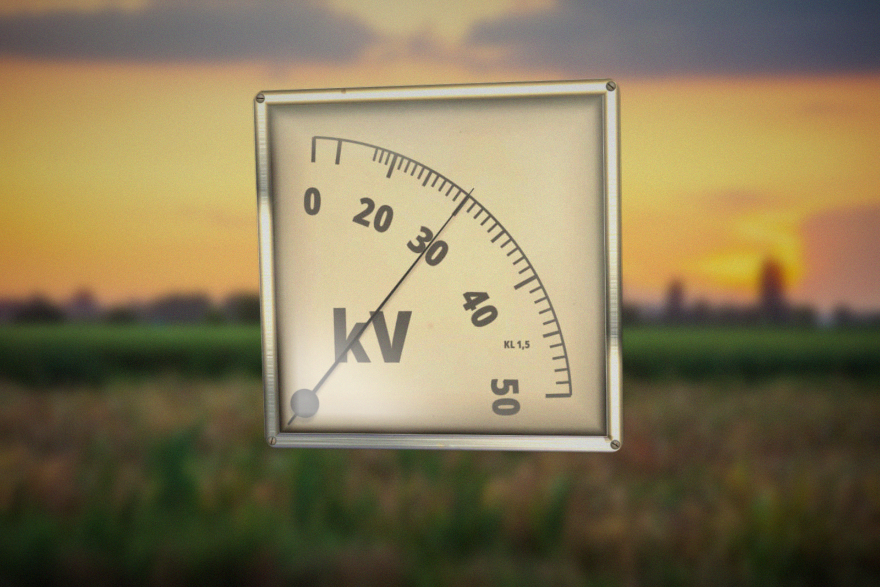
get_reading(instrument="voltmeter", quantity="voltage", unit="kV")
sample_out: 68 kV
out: 30 kV
